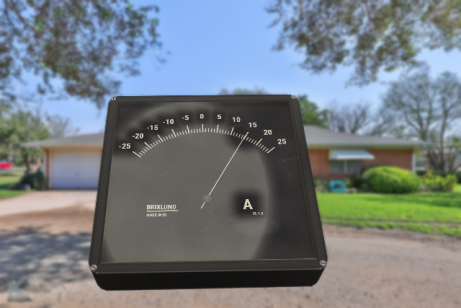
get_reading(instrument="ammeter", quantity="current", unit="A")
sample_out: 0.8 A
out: 15 A
